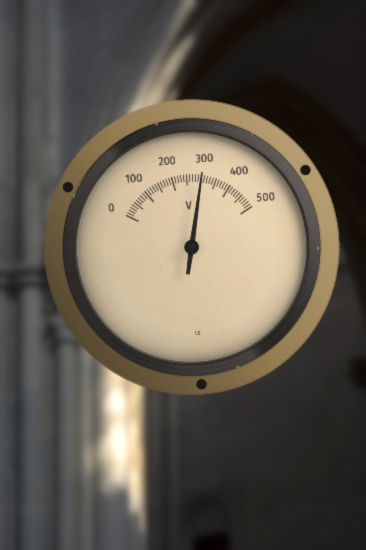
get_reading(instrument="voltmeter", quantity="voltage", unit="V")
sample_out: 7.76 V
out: 300 V
